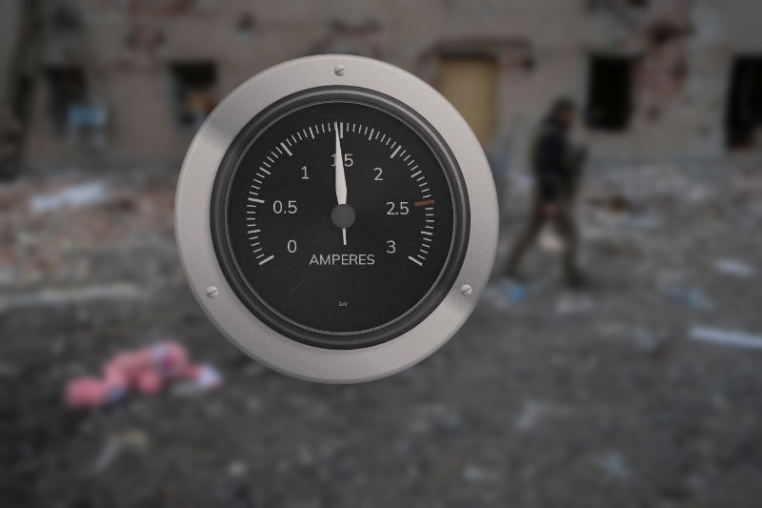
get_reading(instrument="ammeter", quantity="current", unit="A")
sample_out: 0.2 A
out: 1.45 A
